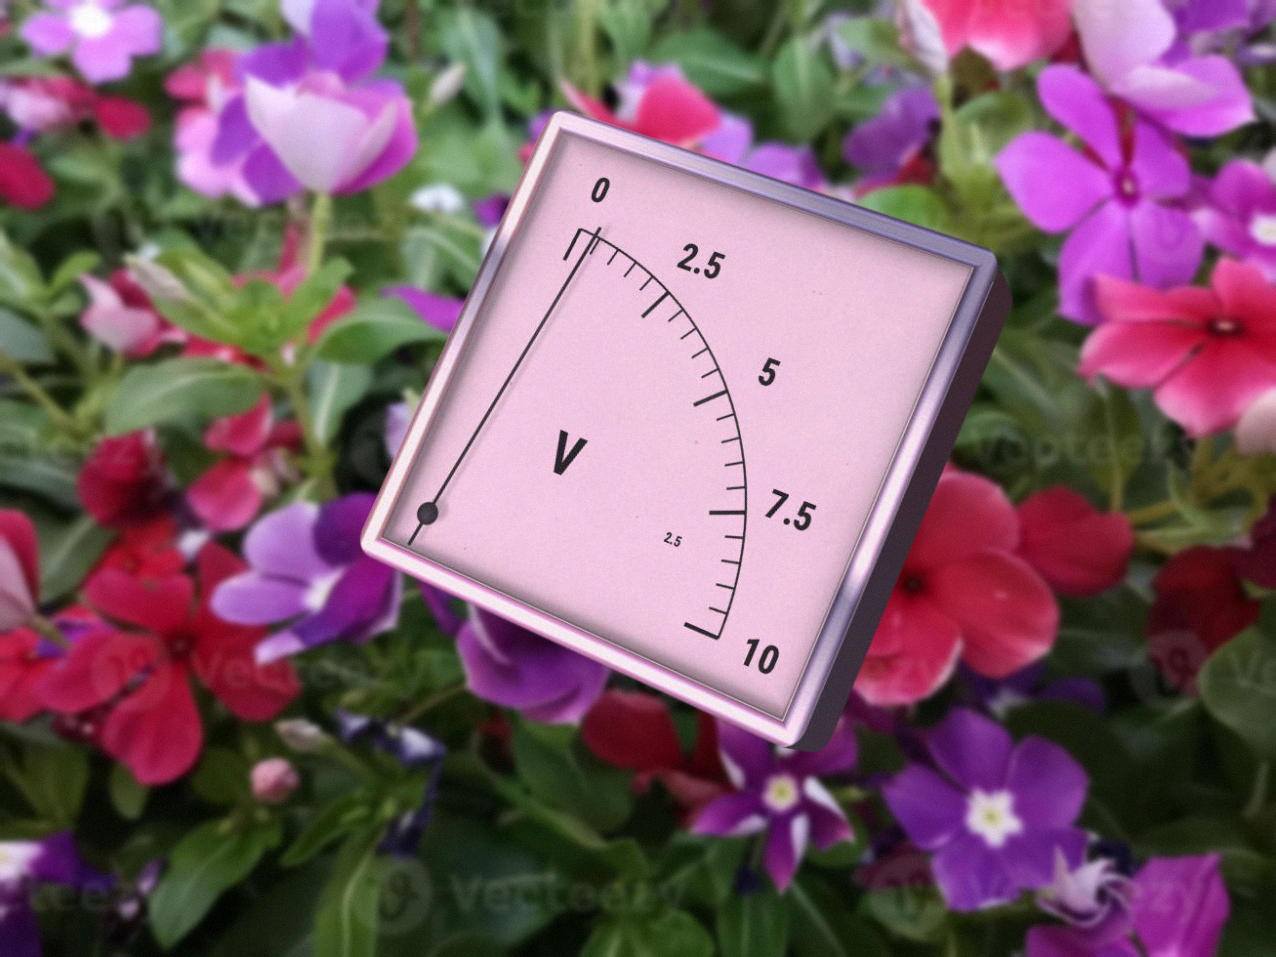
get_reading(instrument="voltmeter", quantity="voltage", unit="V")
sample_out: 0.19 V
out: 0.5 V
